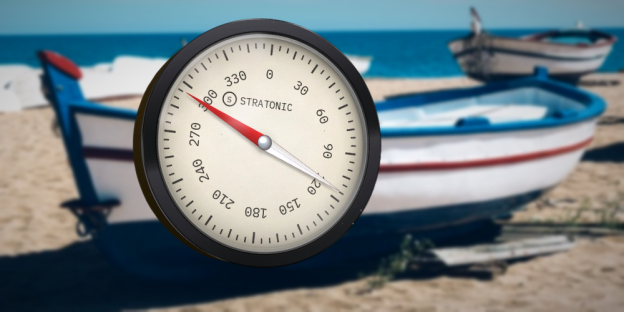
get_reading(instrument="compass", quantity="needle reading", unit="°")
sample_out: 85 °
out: 295 °
